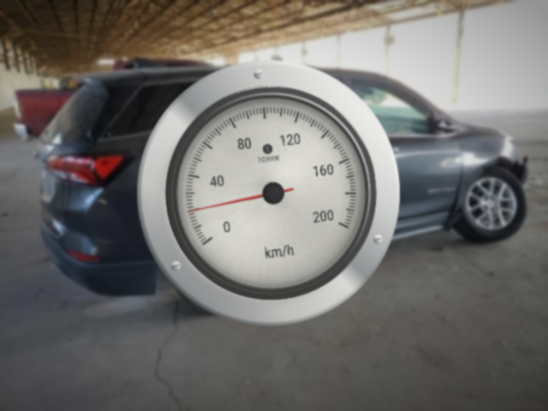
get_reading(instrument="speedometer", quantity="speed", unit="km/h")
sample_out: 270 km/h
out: 20 km/h
